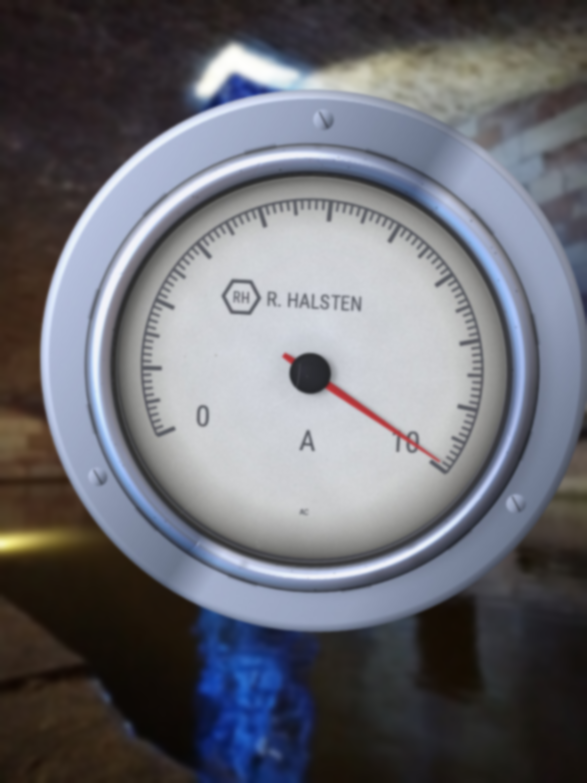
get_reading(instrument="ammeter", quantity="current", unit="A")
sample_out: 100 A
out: 9.9 A
